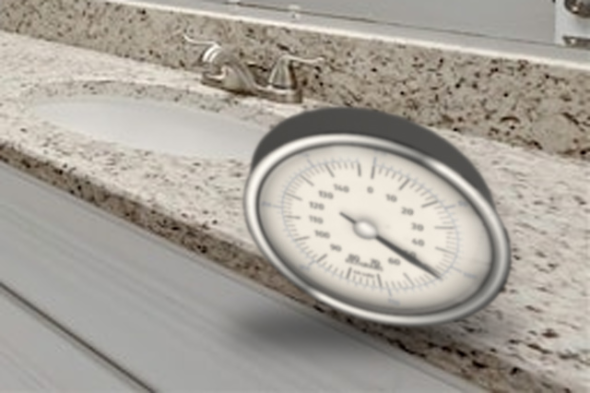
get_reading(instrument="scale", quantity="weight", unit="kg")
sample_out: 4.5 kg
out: 50 kg
